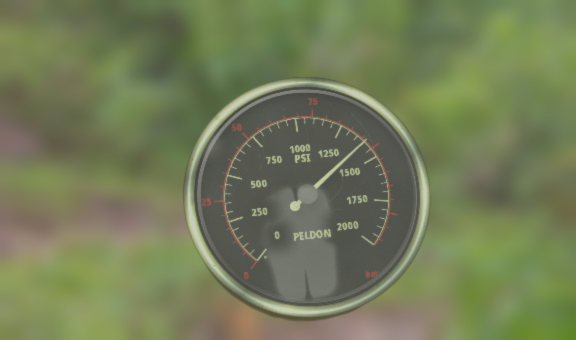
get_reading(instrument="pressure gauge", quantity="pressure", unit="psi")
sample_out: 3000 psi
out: 1400 psi
